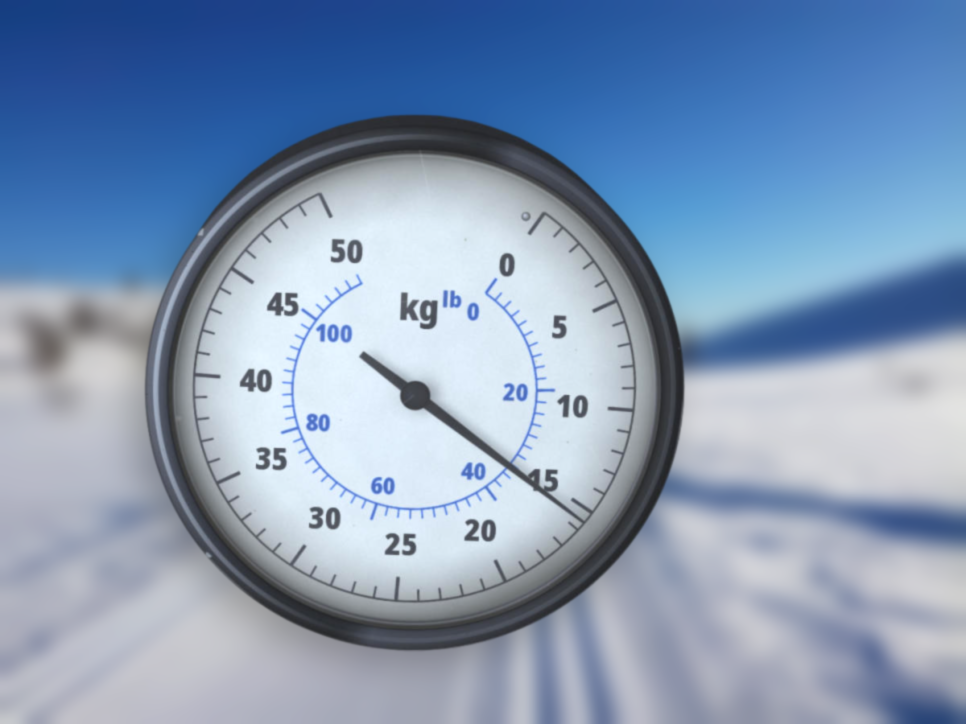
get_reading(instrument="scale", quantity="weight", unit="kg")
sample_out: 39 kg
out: 15.5 kg
